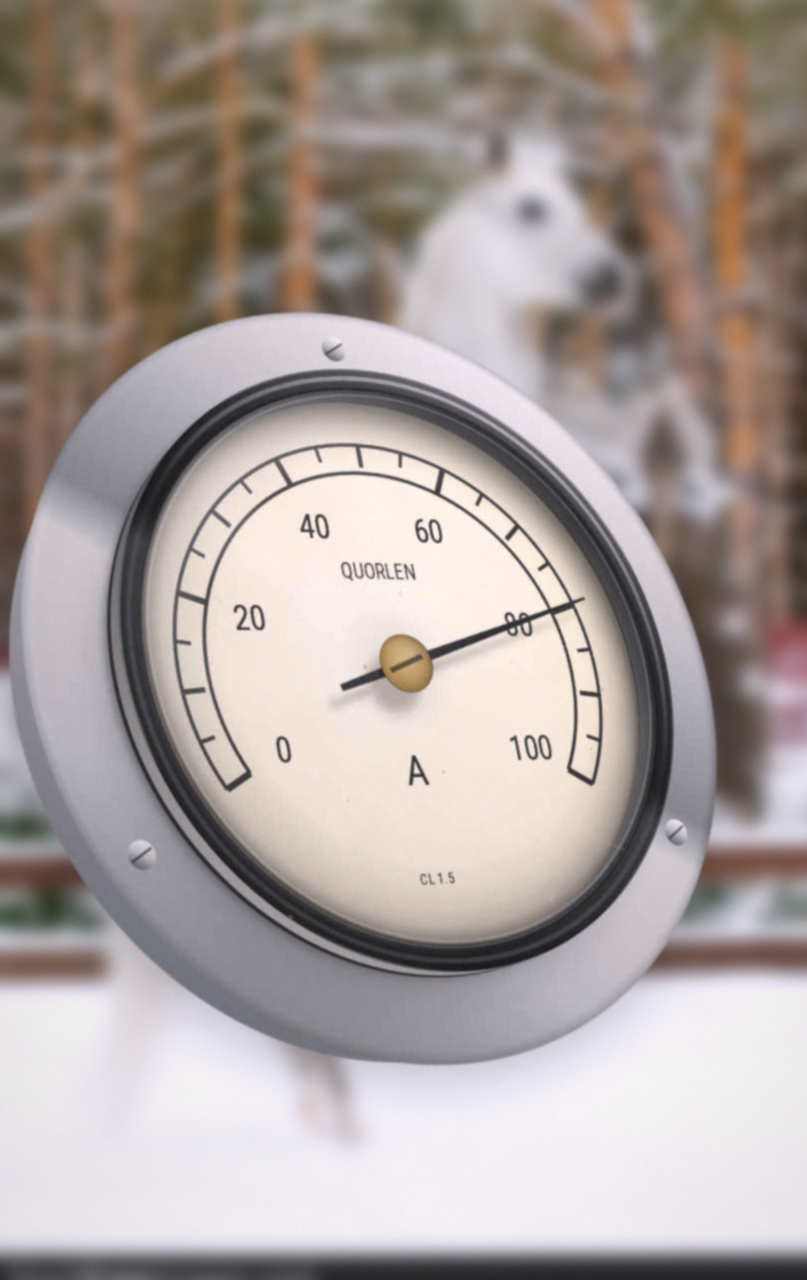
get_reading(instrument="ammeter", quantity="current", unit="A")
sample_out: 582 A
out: 80 A
